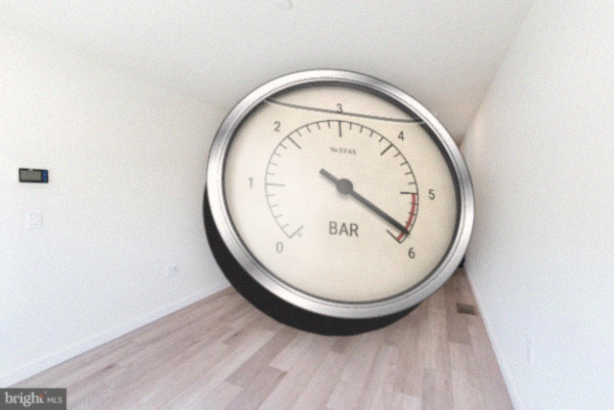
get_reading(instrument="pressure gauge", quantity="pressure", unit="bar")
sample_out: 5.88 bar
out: 5.8 bar
